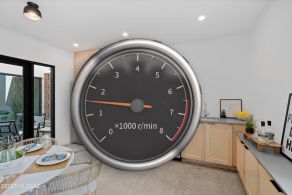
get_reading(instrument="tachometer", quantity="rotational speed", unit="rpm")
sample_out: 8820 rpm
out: 1500 rpm
